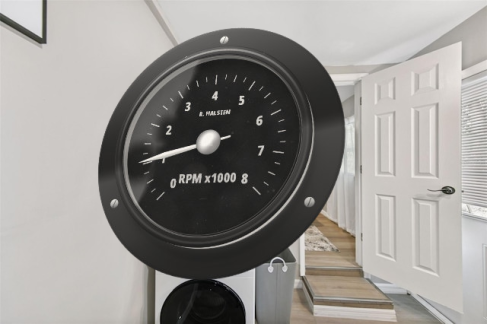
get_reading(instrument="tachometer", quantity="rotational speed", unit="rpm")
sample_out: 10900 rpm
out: 1000 rpm
